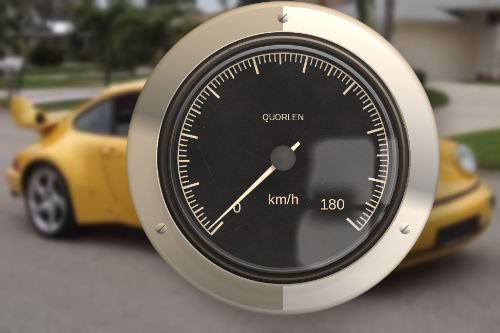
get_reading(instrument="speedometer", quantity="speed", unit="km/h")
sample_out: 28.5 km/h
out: 2 km/h
